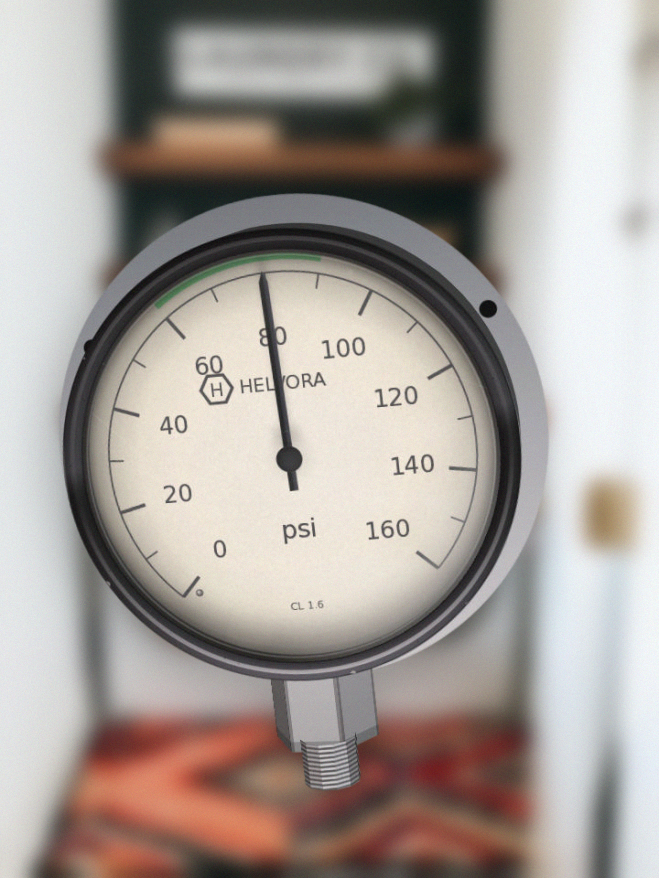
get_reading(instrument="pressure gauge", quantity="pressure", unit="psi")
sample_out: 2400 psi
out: 80 psi
